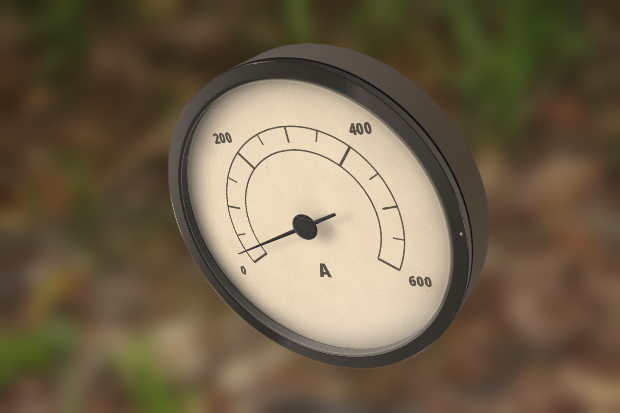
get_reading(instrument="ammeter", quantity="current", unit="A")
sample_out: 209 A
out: 25 A
